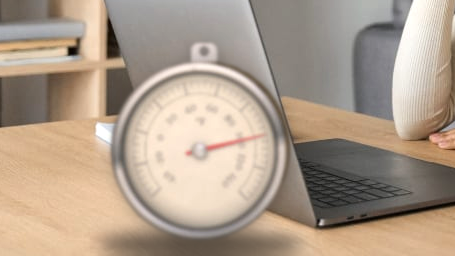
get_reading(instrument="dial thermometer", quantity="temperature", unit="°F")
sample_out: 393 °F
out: 100 °F
